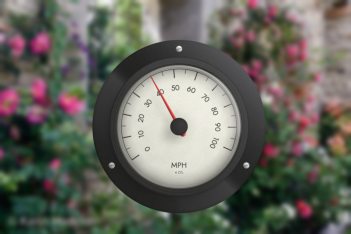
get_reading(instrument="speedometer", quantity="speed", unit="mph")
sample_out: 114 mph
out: 40 mph
